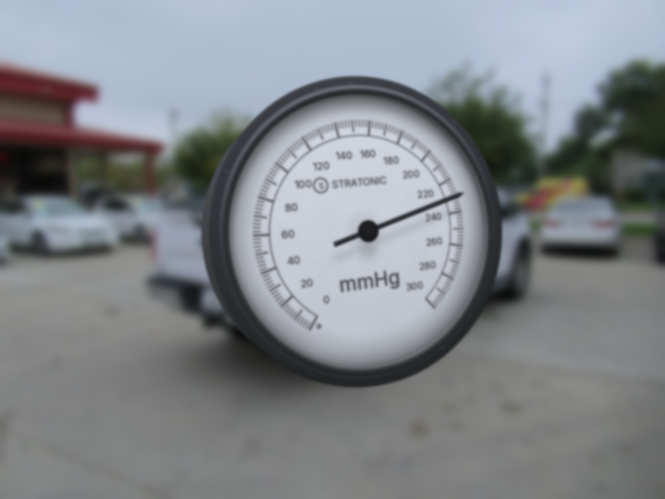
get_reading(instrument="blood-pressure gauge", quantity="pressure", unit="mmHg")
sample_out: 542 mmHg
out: 230 mmHg
